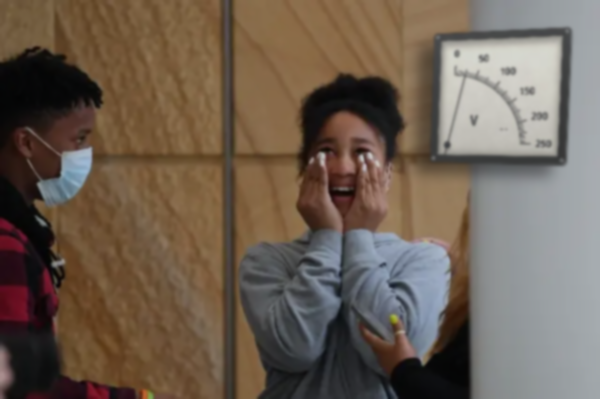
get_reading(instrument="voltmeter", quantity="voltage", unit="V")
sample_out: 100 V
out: 25 V
